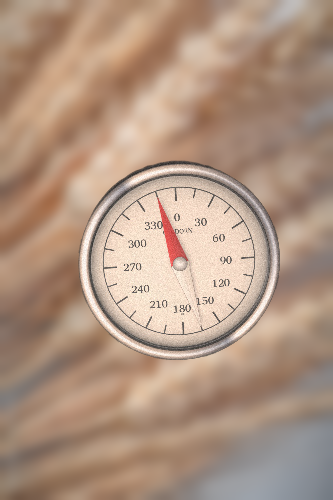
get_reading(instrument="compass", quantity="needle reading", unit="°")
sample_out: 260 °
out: 345 °
